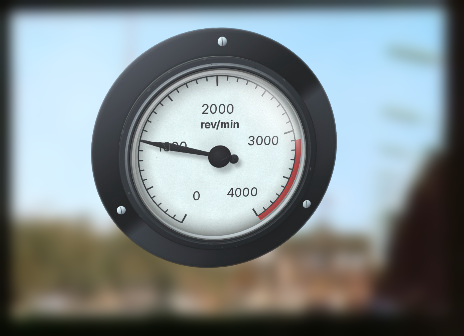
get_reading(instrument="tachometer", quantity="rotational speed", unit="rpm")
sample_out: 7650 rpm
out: 1000 rpm
